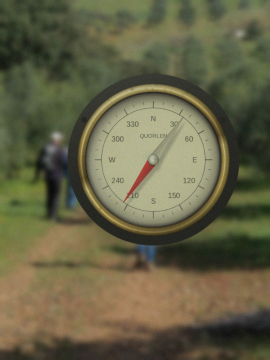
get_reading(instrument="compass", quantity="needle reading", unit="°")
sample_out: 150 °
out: 215 °
